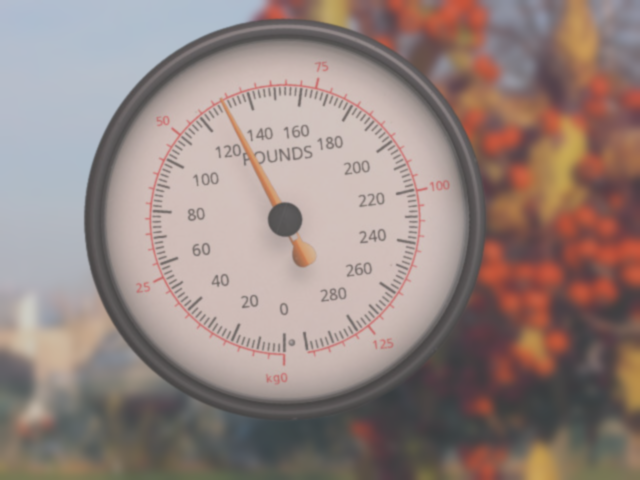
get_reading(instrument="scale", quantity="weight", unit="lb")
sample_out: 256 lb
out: 130 lb
